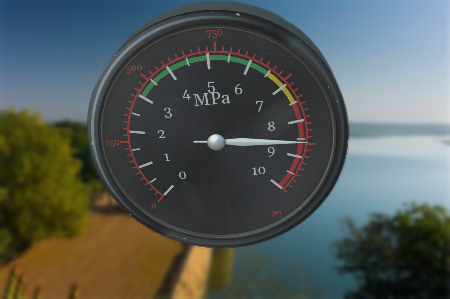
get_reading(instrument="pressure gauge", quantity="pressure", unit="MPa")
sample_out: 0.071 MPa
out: 8.5 MPa
